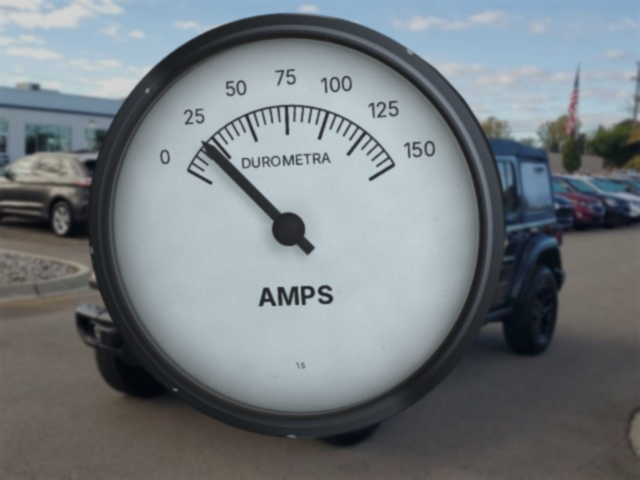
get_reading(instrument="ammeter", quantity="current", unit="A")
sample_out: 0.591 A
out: 20 A
